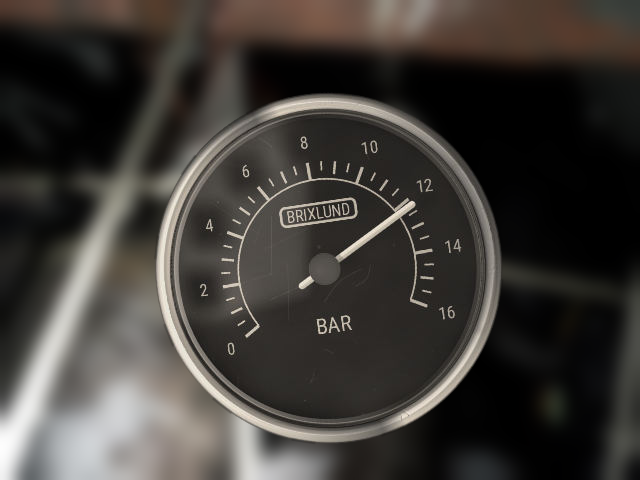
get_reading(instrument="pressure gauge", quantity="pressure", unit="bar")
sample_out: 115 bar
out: 12.25 bar
